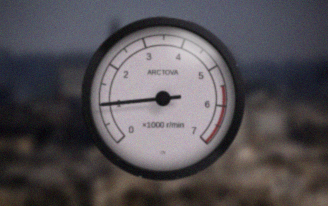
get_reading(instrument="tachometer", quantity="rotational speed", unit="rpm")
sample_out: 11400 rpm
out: 1000 rpm
